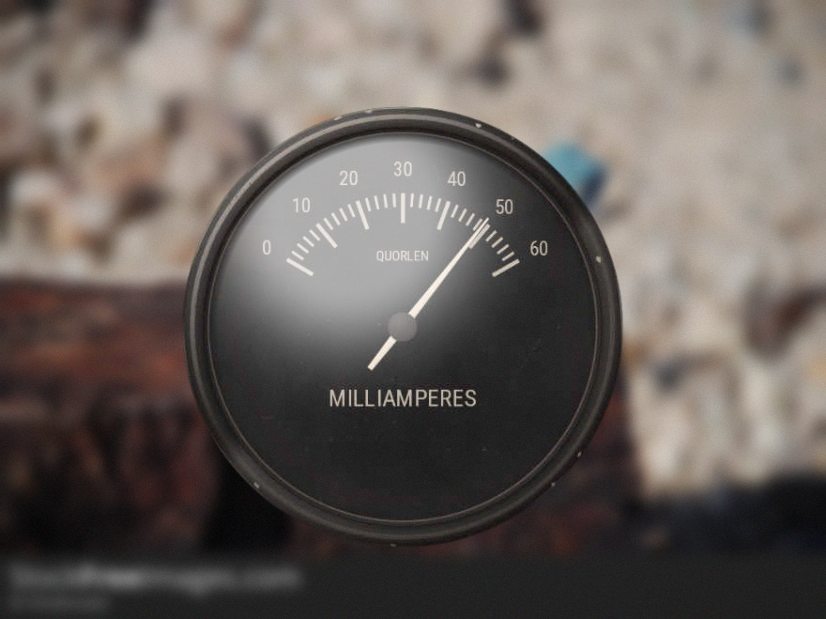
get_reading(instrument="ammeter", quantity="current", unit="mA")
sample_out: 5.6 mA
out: 49 mA
